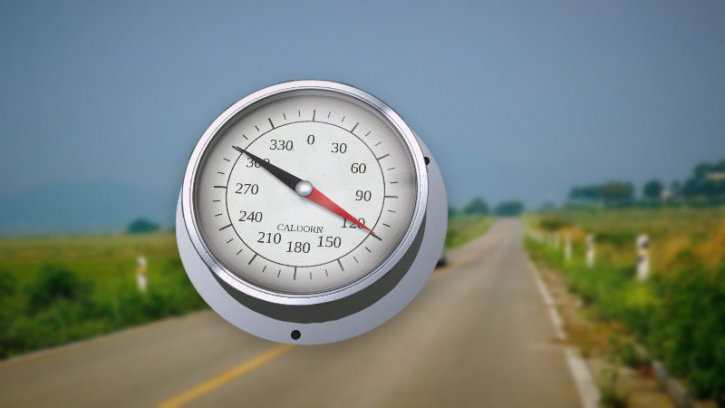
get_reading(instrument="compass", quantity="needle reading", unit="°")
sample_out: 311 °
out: 120 °
